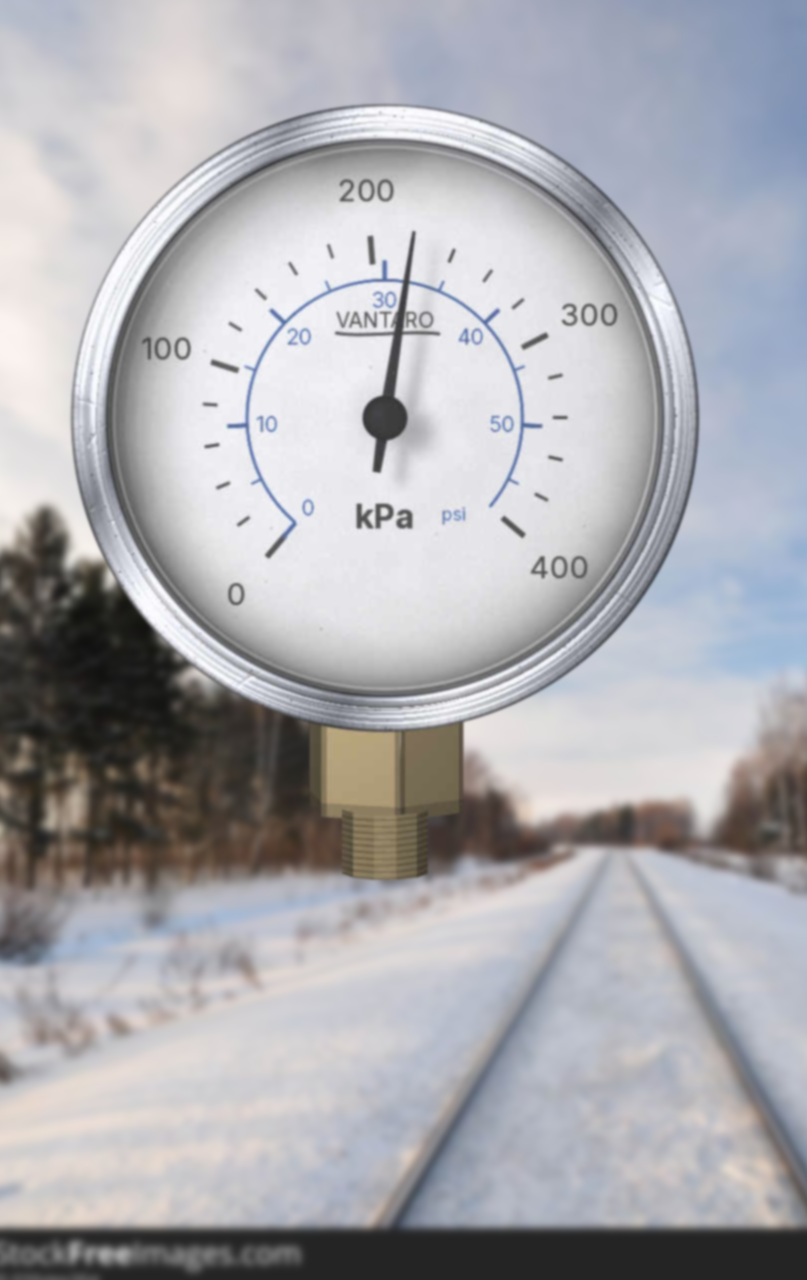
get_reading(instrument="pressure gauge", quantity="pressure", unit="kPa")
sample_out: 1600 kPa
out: 220 kPa
